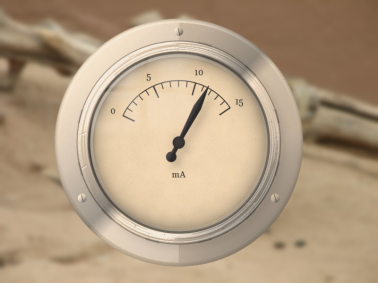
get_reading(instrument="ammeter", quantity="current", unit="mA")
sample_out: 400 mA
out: 11.5 mA
